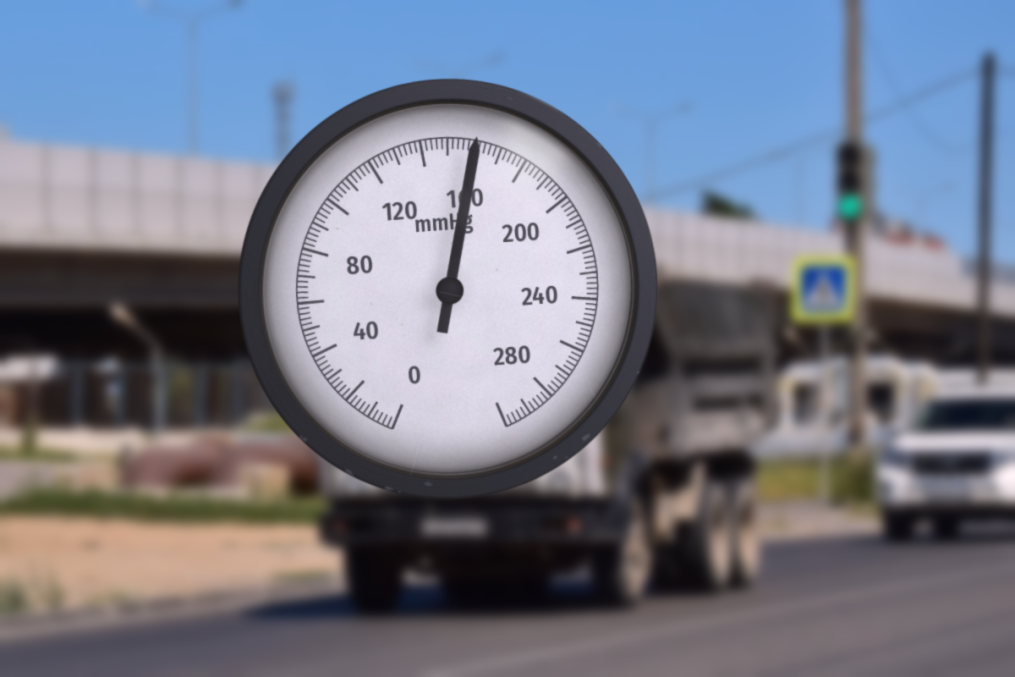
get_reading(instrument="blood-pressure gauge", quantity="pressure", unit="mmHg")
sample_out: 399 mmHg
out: 160 mmHg
